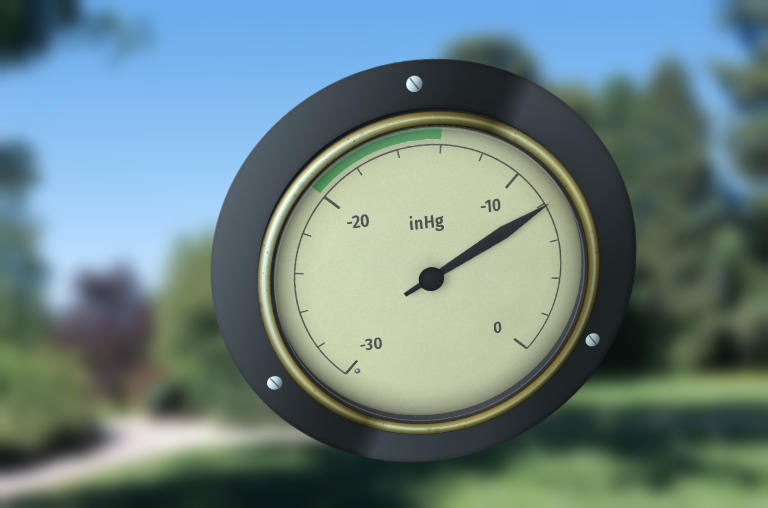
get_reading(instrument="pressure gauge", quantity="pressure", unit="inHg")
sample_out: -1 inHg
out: -8 inHg
